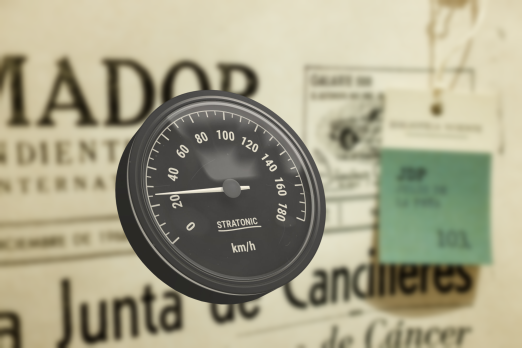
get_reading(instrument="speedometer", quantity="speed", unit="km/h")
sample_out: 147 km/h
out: 25 km/h
